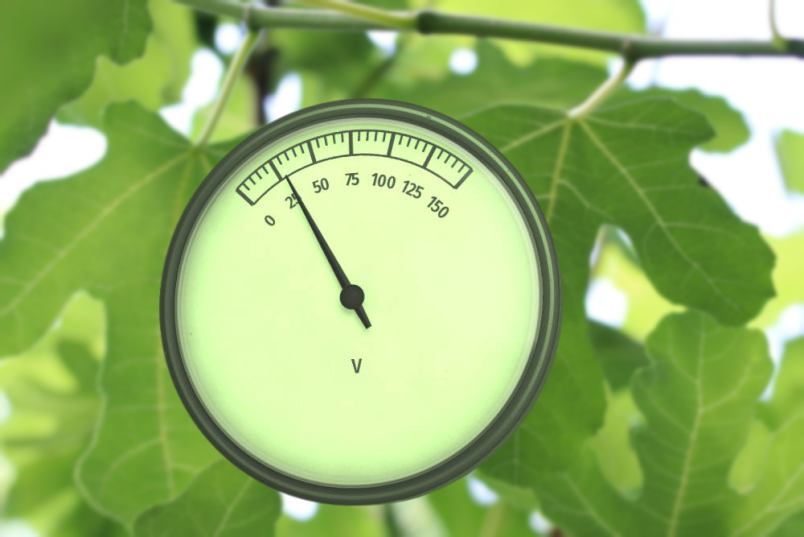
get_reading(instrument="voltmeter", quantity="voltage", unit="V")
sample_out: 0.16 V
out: 30 V
